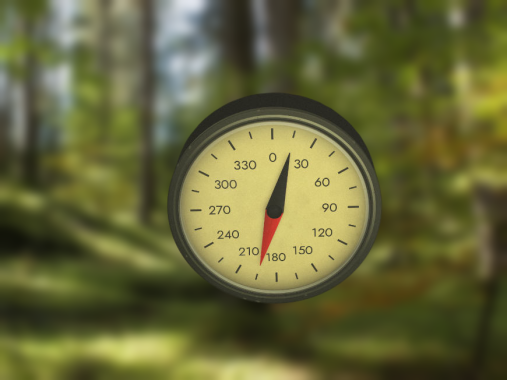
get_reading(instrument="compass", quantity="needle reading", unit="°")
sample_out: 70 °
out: 195 °
